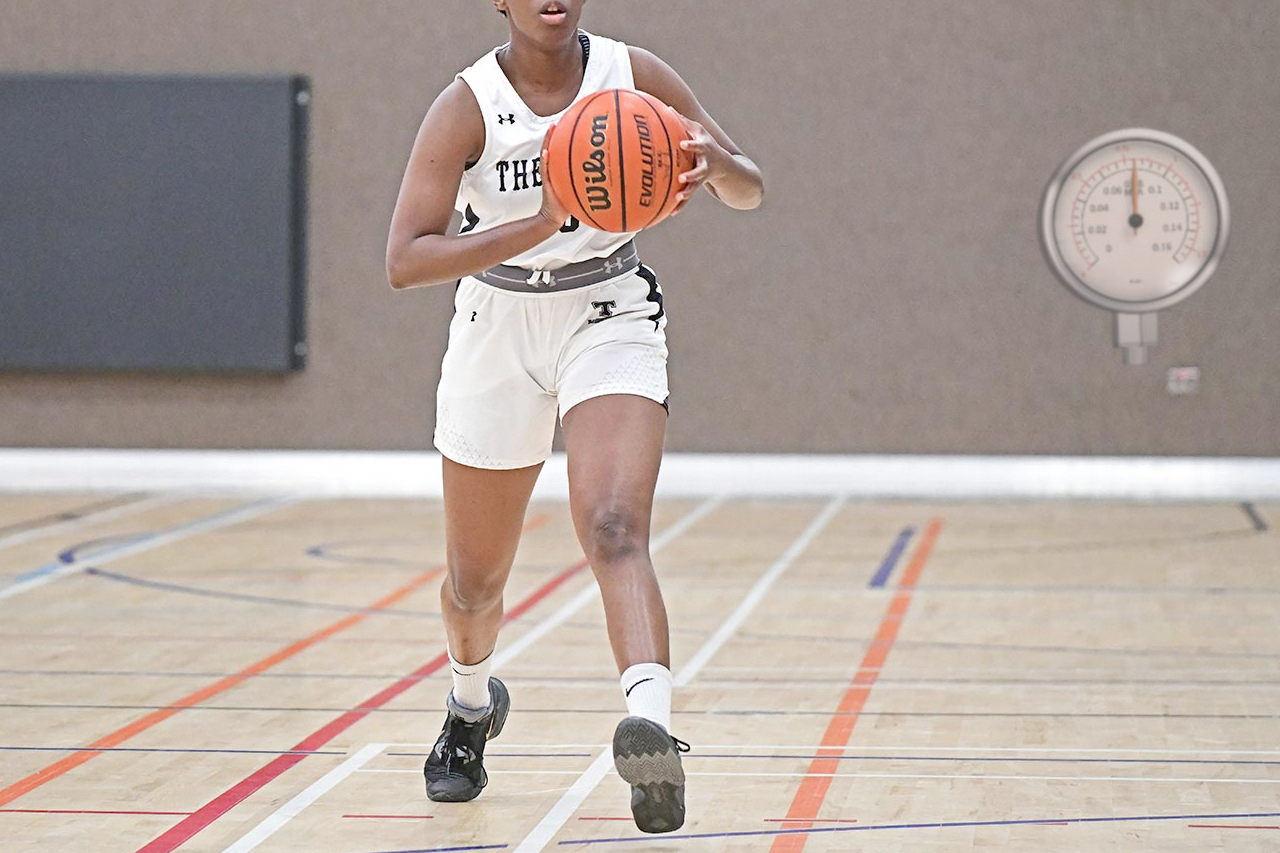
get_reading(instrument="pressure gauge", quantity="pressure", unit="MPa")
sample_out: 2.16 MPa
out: 0.08 MPa
